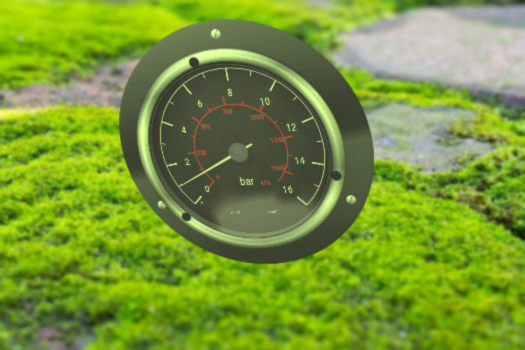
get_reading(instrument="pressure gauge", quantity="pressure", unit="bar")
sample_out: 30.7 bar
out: 1 bar
